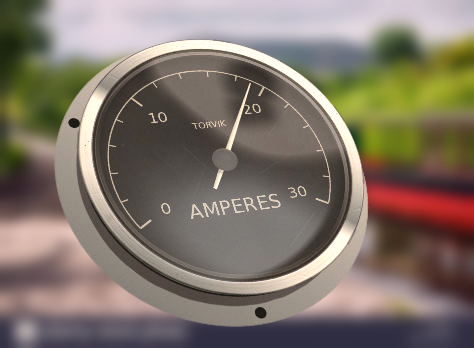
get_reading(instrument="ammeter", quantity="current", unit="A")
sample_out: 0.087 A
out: 19 A
